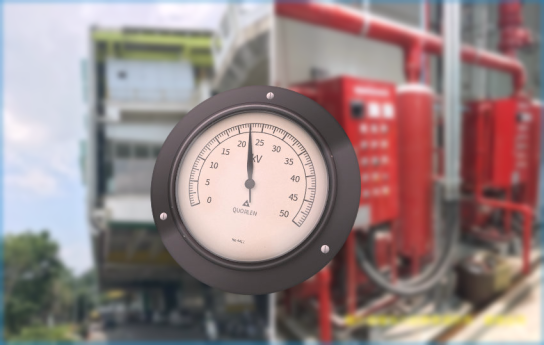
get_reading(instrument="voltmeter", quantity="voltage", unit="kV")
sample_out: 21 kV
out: 22.5 kV
